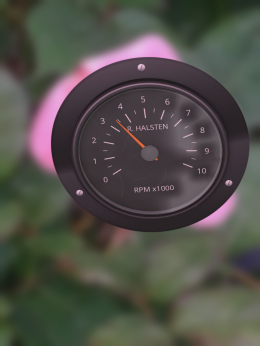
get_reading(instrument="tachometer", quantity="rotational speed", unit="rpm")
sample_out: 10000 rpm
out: 3500 rpm
